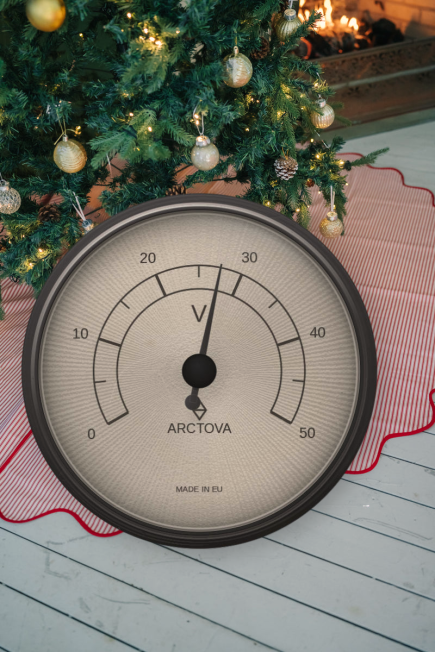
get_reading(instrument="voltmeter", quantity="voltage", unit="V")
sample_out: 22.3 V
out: 27.5 V
